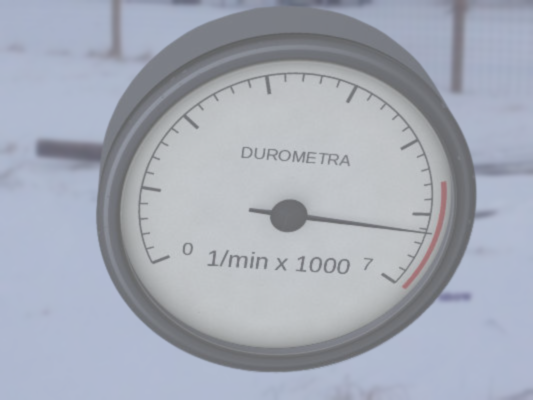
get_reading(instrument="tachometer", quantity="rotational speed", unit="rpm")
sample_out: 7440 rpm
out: 6200 rpm
